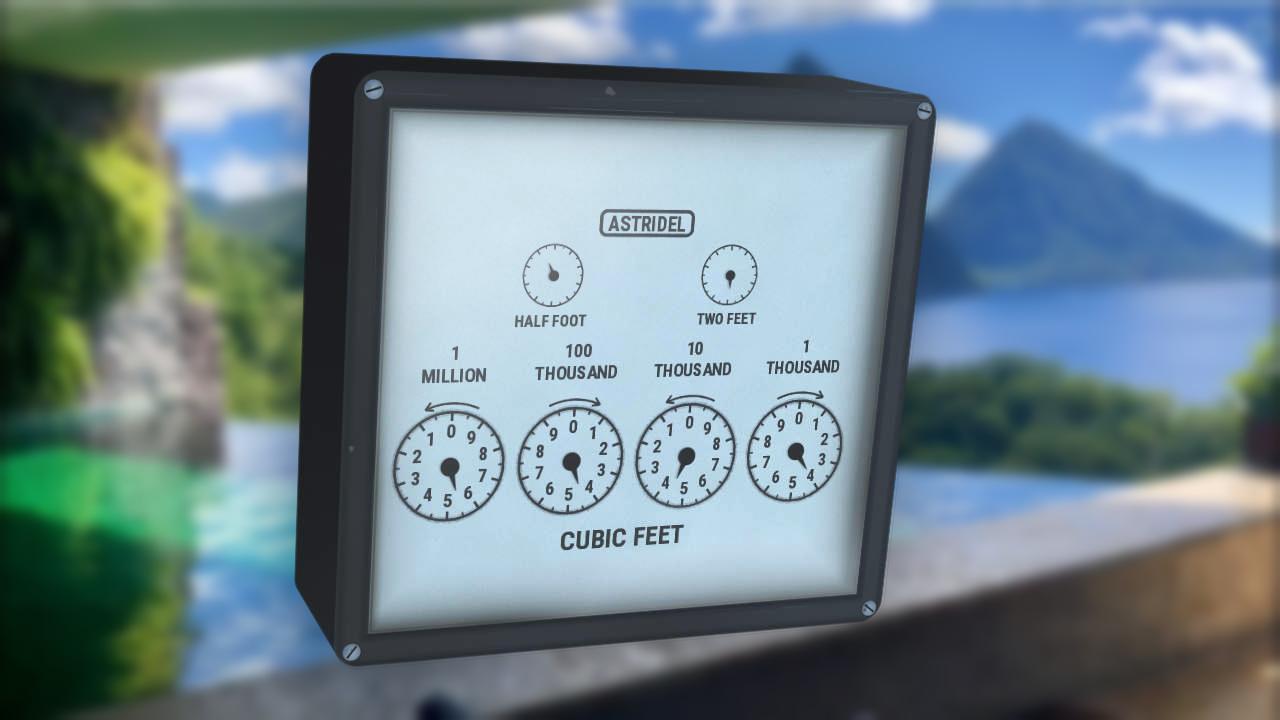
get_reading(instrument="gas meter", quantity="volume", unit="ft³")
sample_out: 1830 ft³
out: 544400 ft³
